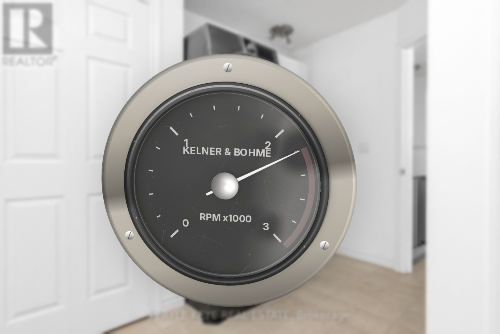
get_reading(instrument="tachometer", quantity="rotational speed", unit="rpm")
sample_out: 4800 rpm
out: 2200 rpm
